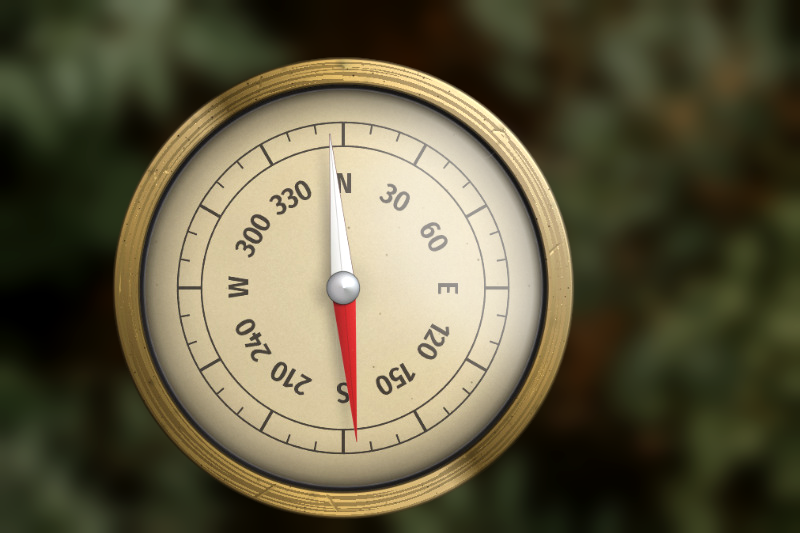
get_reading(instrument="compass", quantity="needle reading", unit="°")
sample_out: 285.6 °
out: 175 °
